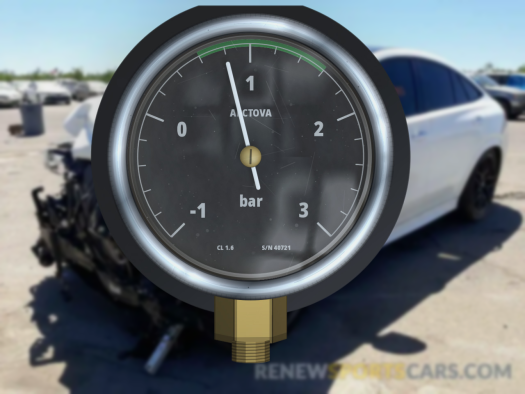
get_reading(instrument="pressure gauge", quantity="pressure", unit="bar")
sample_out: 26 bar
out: 0.8 bar
